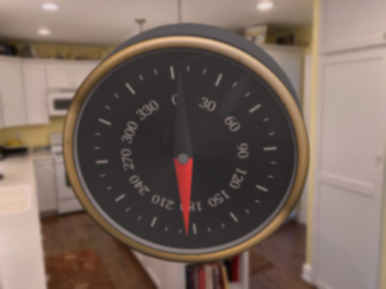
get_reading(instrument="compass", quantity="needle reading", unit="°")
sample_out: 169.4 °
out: 185 °
